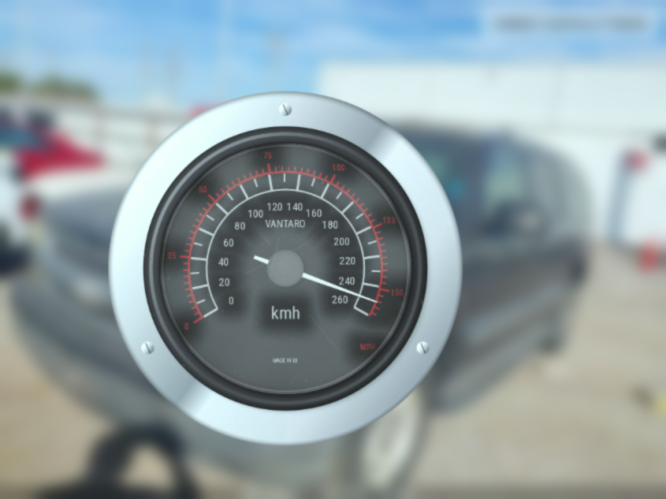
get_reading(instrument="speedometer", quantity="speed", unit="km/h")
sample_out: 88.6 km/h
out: 250 km/h
